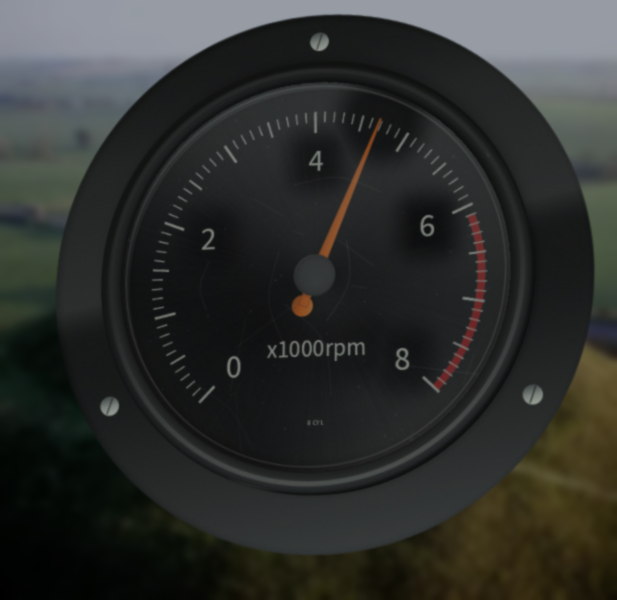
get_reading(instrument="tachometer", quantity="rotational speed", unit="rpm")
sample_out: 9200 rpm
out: 4700 rpm
